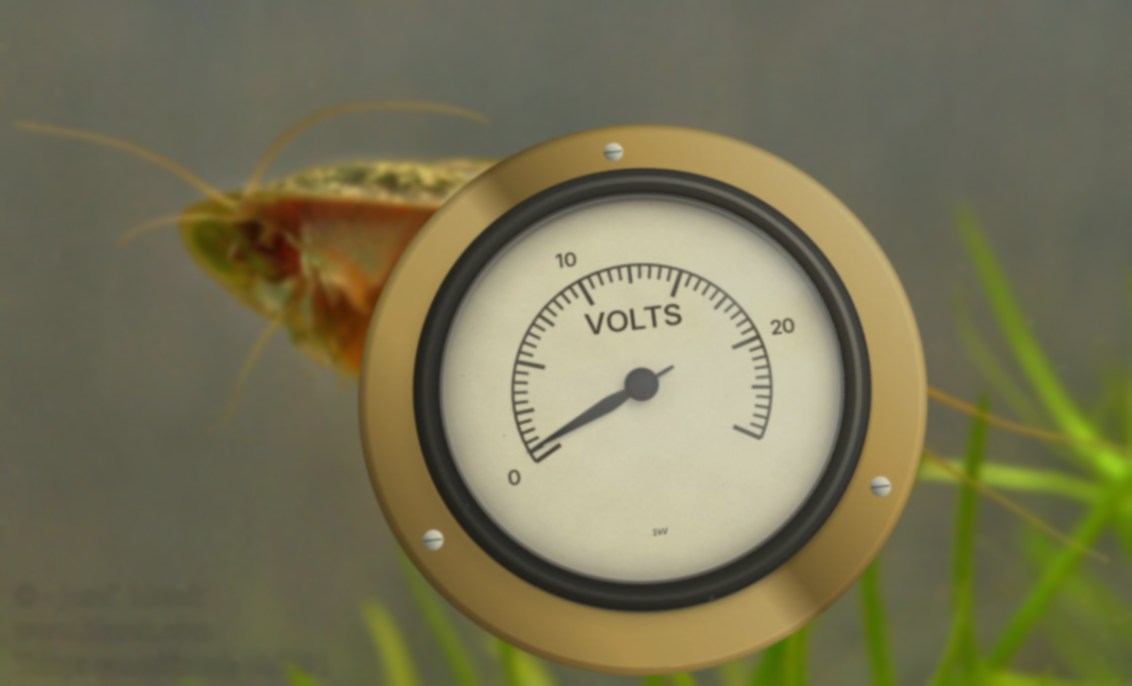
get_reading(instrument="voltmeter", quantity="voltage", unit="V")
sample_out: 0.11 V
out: 0.5 V
